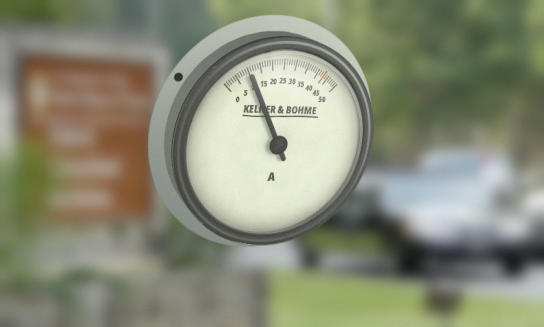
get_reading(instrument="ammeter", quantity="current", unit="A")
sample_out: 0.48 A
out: 10 A
